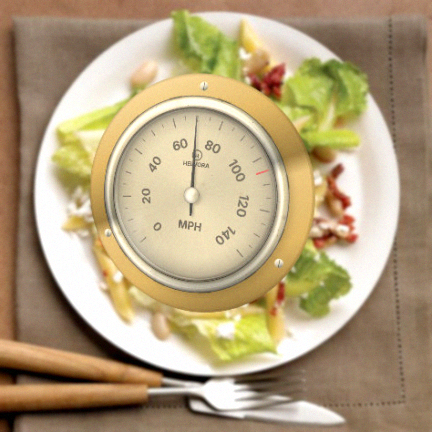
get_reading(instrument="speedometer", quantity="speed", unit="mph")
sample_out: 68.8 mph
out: 70 mph
